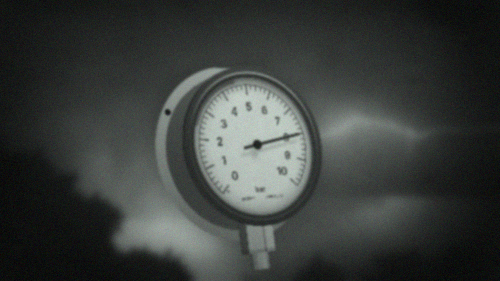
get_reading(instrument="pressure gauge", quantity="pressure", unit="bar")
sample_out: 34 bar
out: 8 bar
